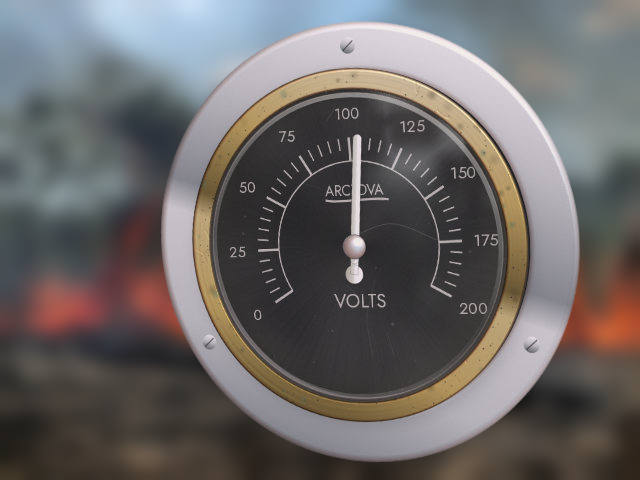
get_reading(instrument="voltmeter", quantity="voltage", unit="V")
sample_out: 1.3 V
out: 105 V
